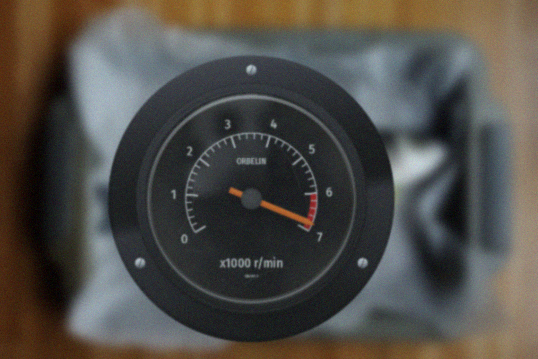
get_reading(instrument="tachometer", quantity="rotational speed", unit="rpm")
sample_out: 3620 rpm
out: 6800 rpm
